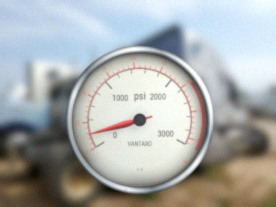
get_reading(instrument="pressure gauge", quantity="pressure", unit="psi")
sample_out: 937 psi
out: 200 psi
